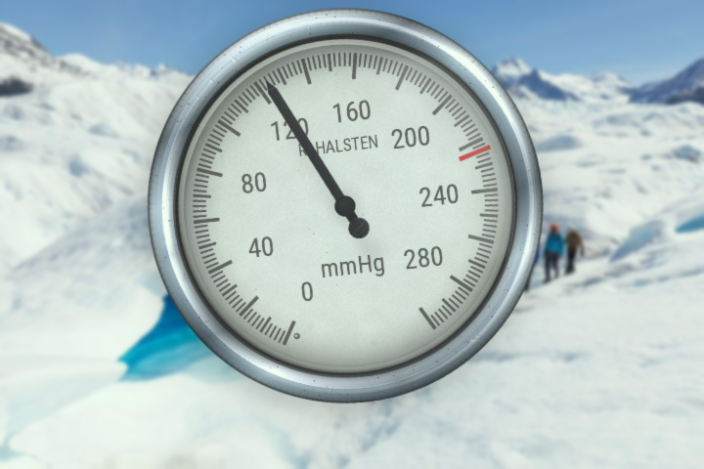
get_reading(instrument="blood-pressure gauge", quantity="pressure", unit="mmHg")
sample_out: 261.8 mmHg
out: 124 mmHg
